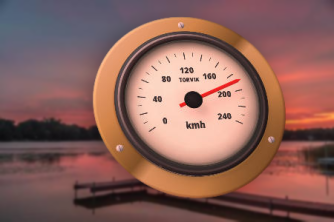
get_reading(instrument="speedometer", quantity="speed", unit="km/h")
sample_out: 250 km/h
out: 190 km/h
